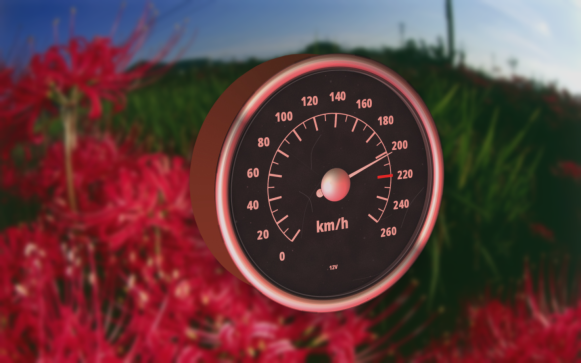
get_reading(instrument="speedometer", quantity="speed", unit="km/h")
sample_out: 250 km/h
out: 200 km/h
